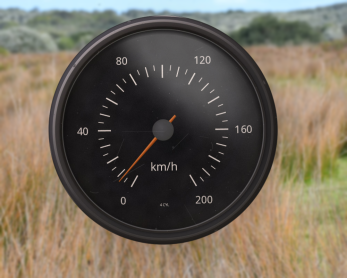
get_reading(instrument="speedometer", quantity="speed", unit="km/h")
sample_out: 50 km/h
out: 7.5 km/h
